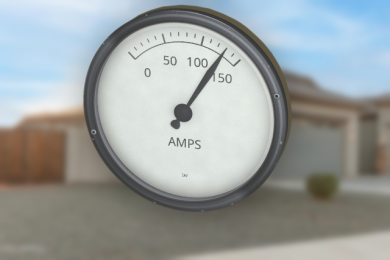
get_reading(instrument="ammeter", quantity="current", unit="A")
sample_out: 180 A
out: 130 A
